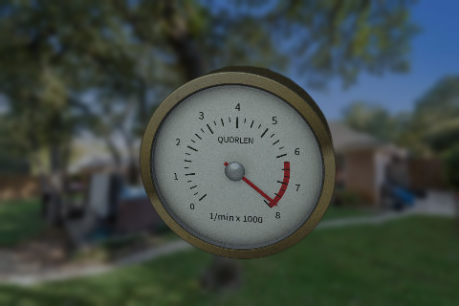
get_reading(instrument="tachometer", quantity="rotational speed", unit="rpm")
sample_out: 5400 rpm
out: 7750 rpm
